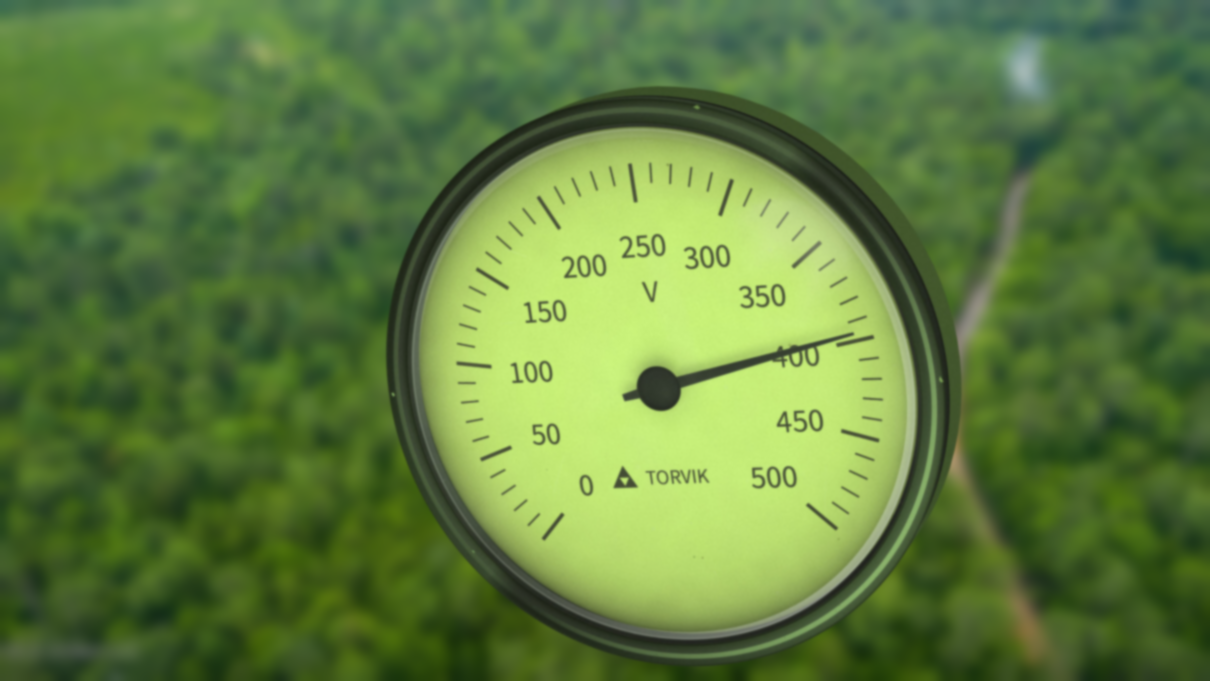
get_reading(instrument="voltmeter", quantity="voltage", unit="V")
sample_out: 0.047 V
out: 395 V
